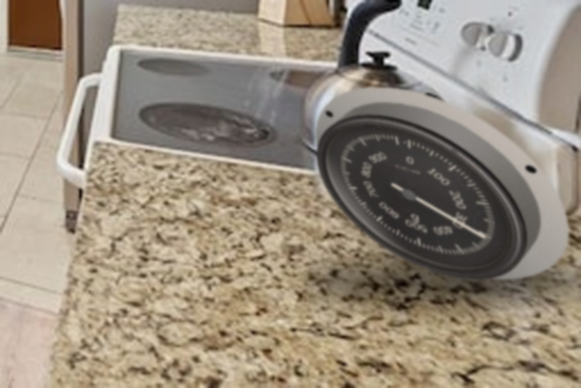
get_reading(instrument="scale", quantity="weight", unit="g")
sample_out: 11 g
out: 300 g
